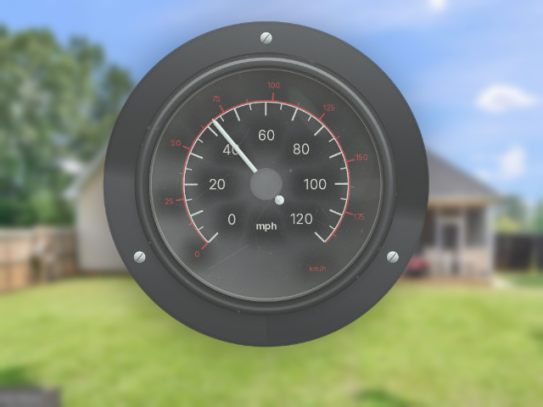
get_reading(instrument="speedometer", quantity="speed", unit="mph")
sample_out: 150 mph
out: 42.5 mph
